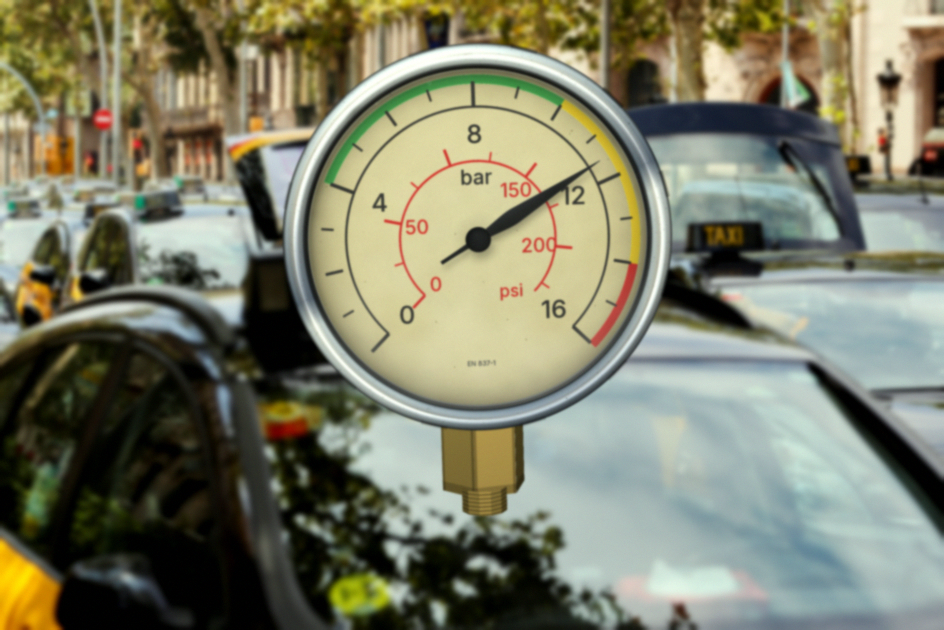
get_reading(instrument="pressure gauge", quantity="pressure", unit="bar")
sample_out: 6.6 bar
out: 11.5 bar
